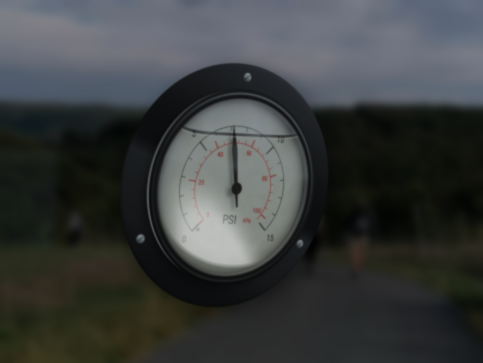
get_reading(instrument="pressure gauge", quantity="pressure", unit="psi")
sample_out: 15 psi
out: 7 psi
